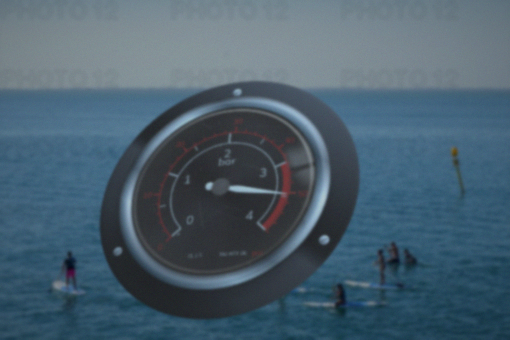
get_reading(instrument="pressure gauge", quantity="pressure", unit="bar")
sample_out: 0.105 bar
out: 3.5 bar
